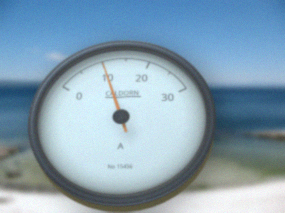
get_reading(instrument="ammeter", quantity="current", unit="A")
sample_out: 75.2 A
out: 10 A
